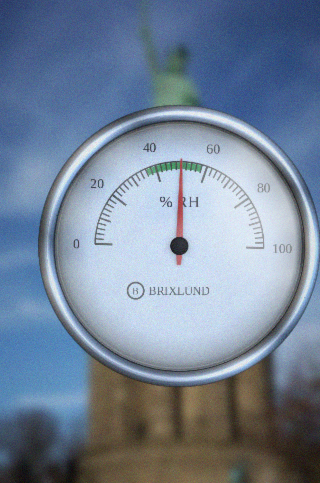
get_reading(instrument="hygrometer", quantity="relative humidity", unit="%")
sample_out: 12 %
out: 50 %
